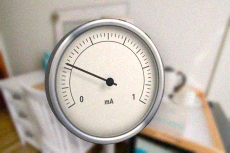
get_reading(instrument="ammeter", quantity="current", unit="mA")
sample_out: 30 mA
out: 0.22 mA
